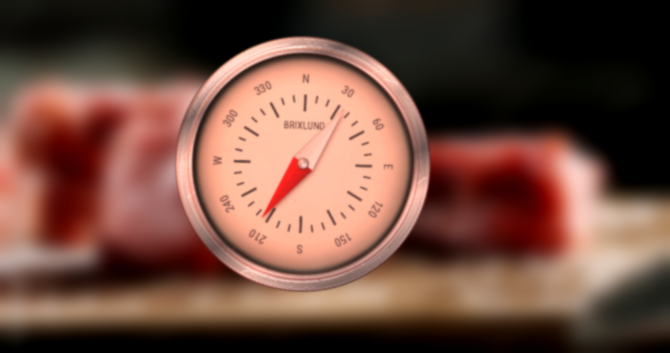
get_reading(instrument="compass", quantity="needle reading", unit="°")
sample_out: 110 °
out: 215 °
